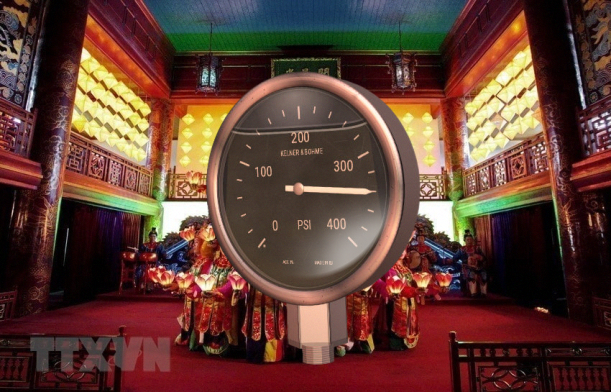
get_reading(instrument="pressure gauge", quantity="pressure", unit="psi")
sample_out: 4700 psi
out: 340 psi
